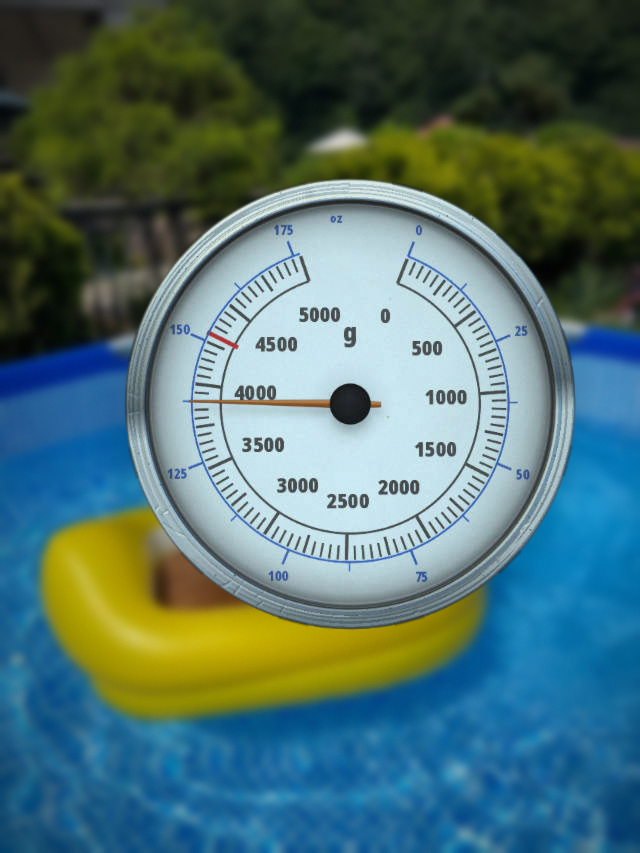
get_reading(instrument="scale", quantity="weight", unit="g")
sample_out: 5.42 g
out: 3900 g
